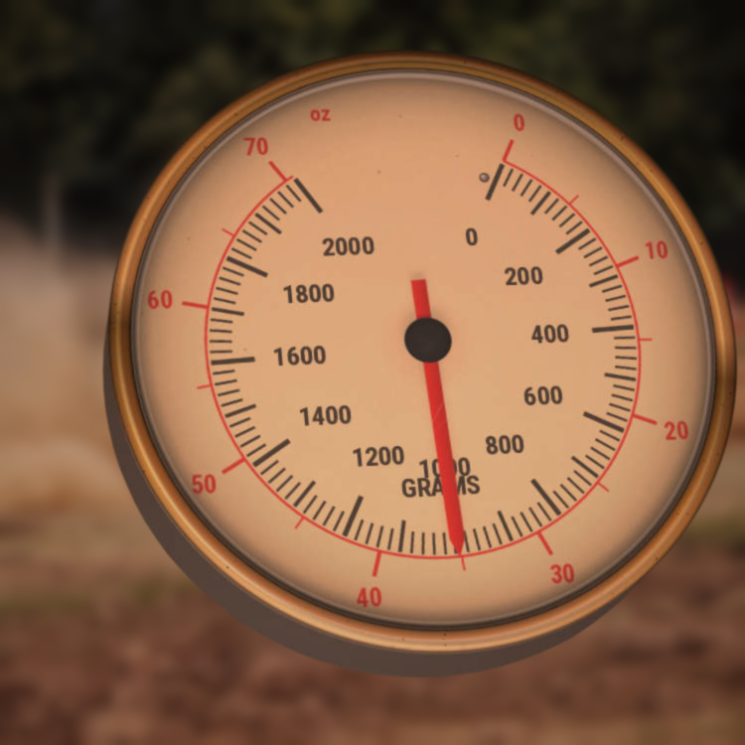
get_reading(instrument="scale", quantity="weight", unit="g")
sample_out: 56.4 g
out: 1000 g
